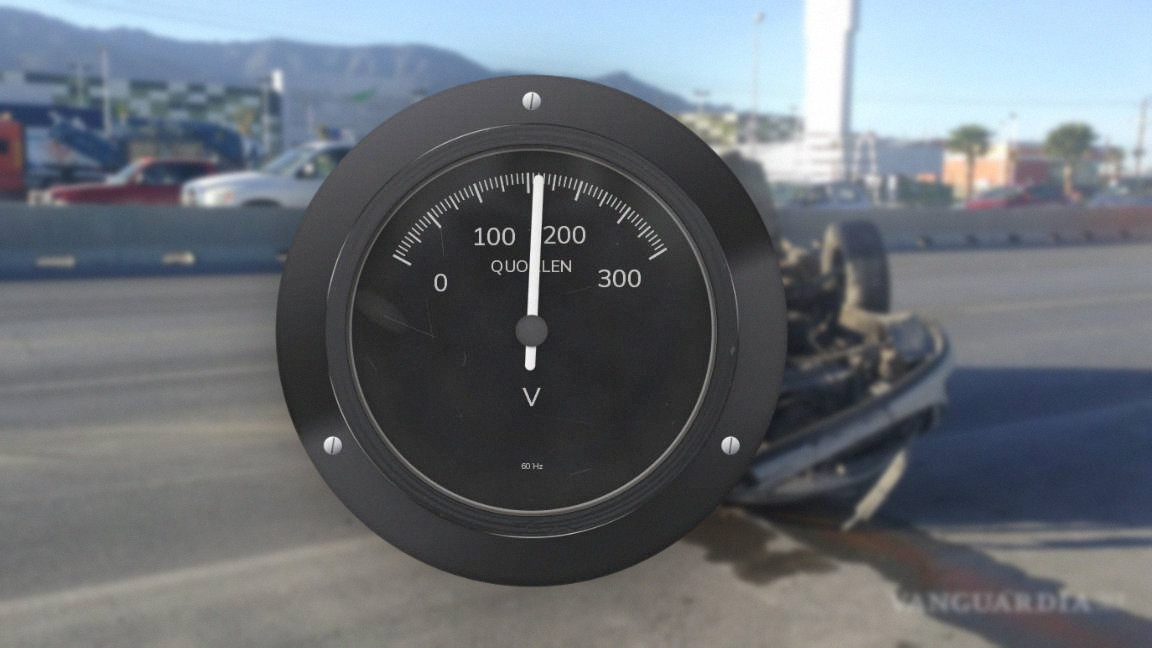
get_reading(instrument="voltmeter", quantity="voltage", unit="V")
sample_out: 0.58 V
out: 160 V
